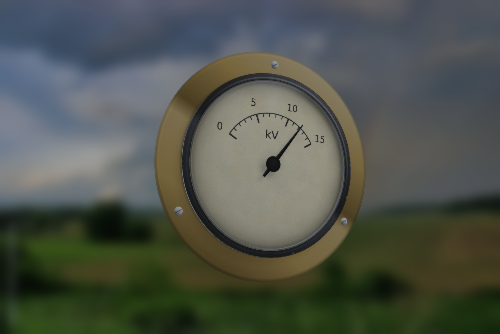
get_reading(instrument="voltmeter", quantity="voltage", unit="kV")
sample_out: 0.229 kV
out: 12 kV
